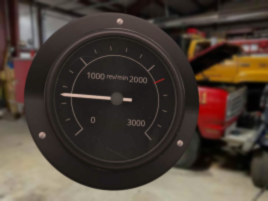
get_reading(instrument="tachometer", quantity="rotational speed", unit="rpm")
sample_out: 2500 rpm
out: 500 rpm
